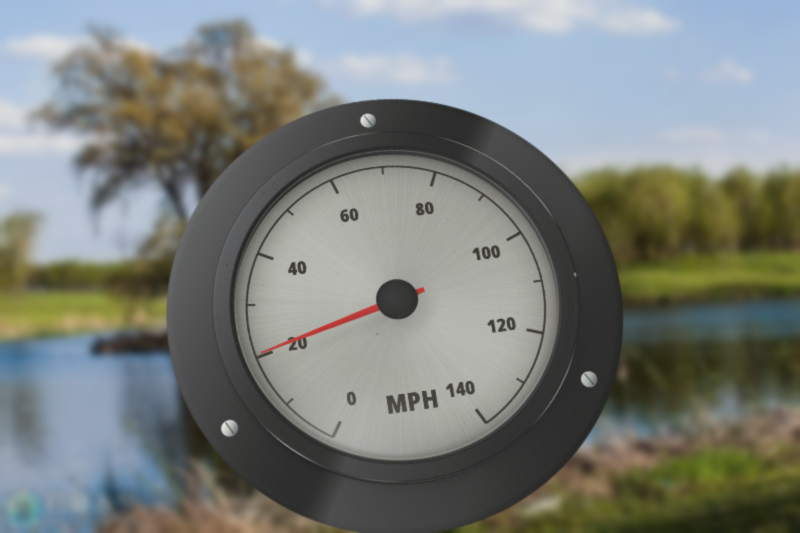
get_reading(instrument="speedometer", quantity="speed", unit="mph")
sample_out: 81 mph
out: 20 mph
